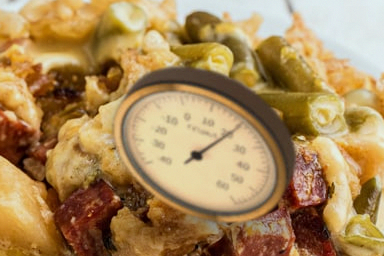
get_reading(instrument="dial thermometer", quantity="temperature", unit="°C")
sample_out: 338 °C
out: 20 °C
